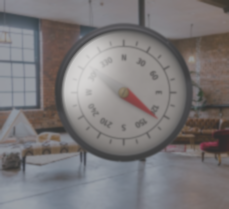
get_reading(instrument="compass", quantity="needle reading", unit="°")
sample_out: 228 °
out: 127.5 °
